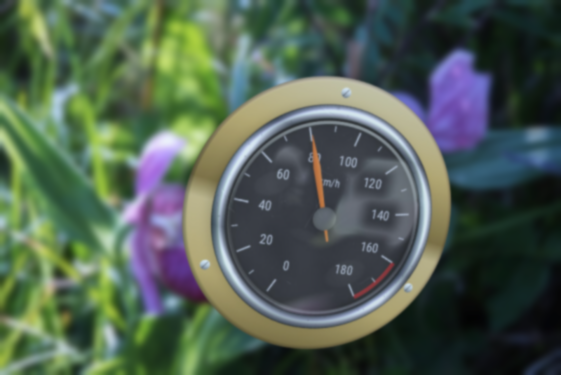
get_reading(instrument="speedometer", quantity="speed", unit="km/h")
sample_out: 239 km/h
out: 80 km/h
